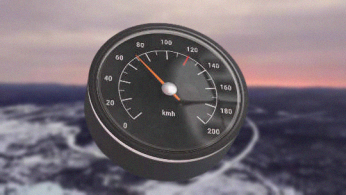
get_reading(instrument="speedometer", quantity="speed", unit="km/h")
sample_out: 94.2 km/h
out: 70 km/h
